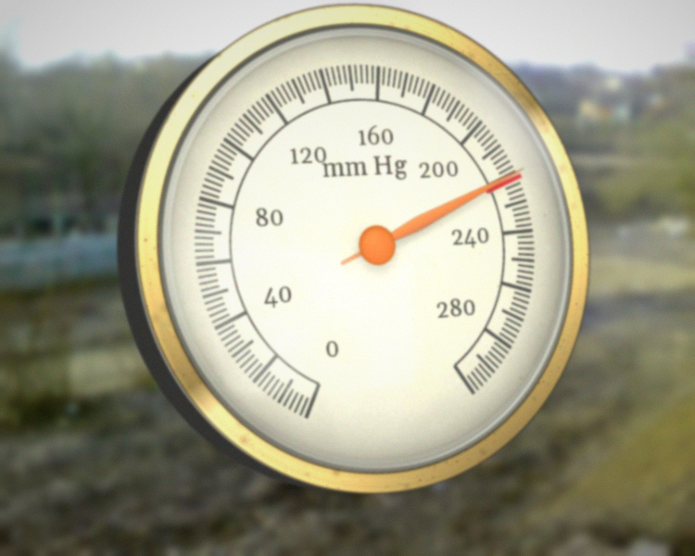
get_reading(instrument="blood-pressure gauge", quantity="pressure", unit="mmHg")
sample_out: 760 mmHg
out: 220 mmHg
